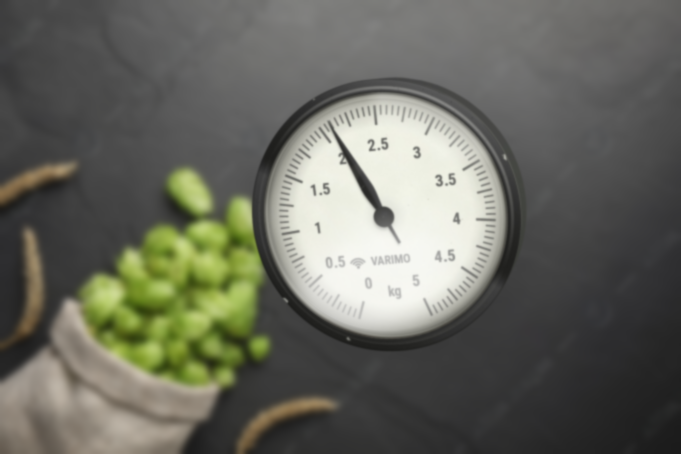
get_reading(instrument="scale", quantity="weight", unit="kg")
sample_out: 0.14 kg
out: 2.1 kg
